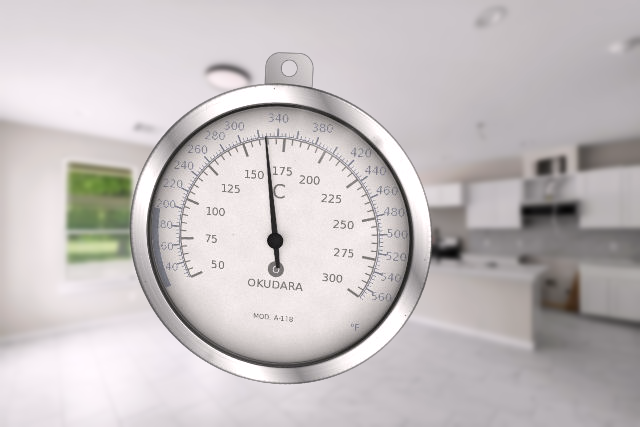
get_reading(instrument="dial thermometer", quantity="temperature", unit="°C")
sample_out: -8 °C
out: 165 °C
